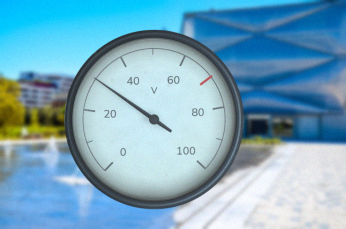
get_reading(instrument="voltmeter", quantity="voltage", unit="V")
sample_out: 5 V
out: 30 V
